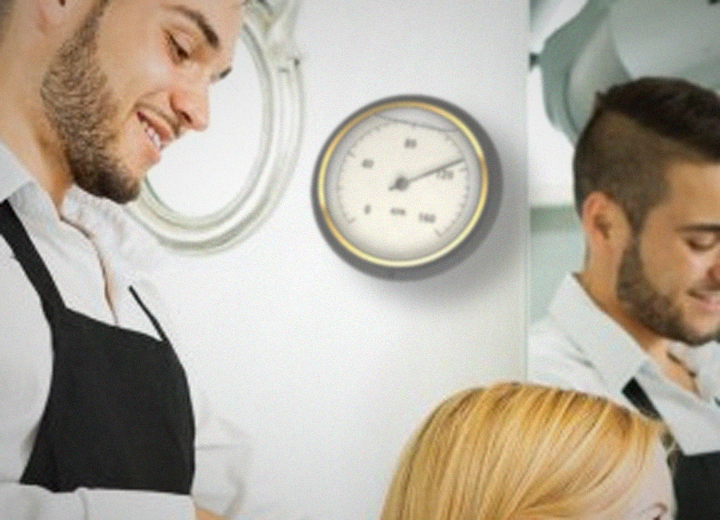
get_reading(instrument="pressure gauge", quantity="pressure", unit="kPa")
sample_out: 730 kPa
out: 115 kPa
